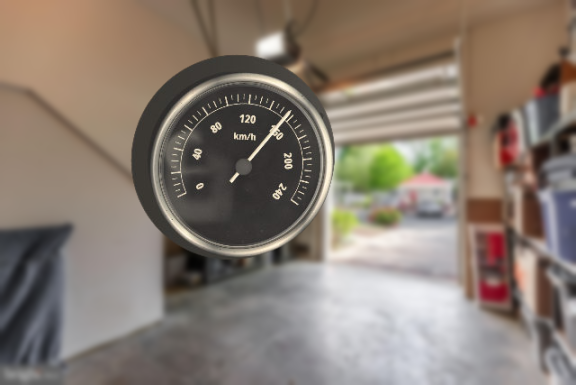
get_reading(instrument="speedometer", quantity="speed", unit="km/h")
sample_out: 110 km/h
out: 155 km/h
